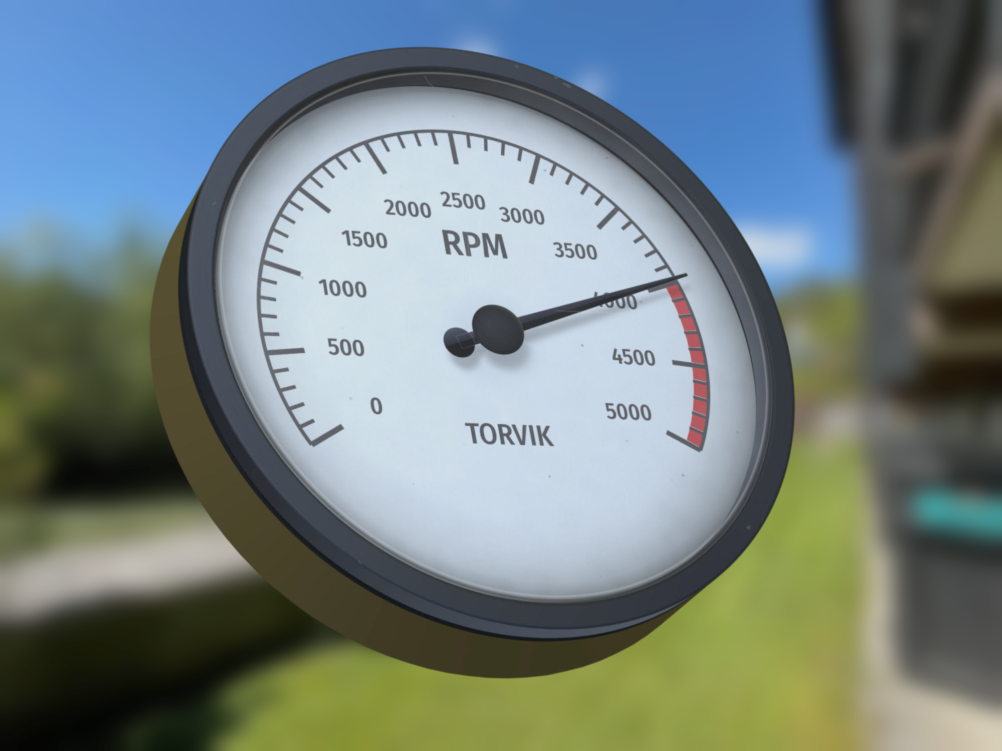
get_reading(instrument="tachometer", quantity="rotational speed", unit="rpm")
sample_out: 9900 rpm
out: 4000 rpm
